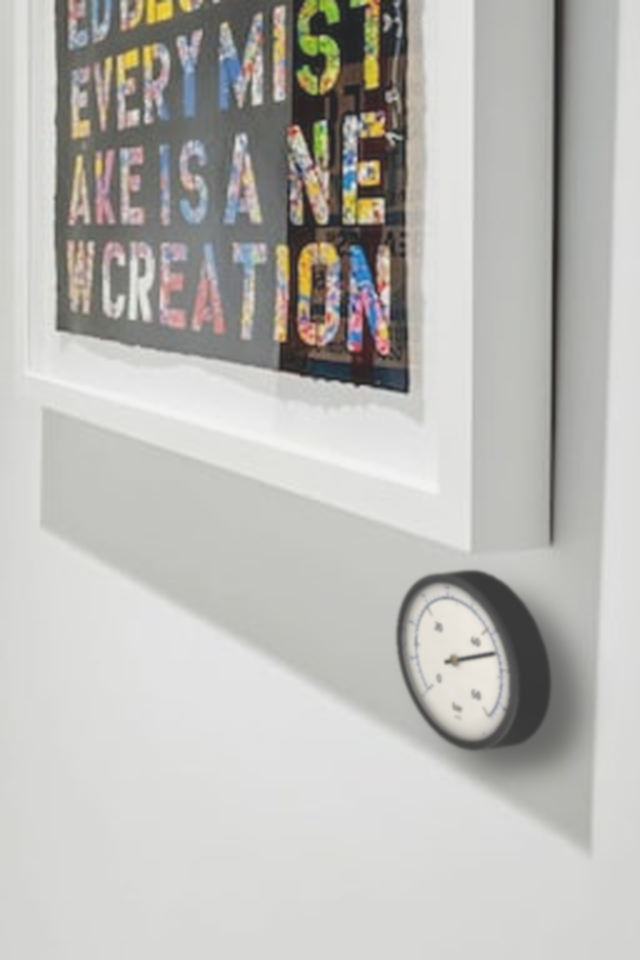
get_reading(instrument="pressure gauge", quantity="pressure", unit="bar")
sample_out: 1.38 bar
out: 45 bar
